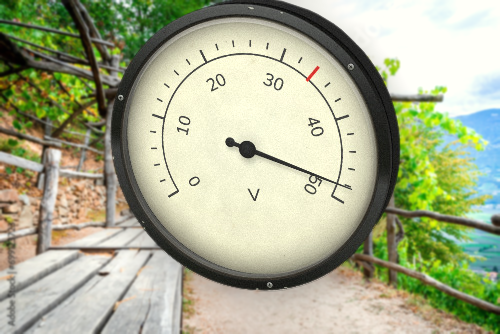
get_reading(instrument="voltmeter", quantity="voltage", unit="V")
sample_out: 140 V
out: 48 V
